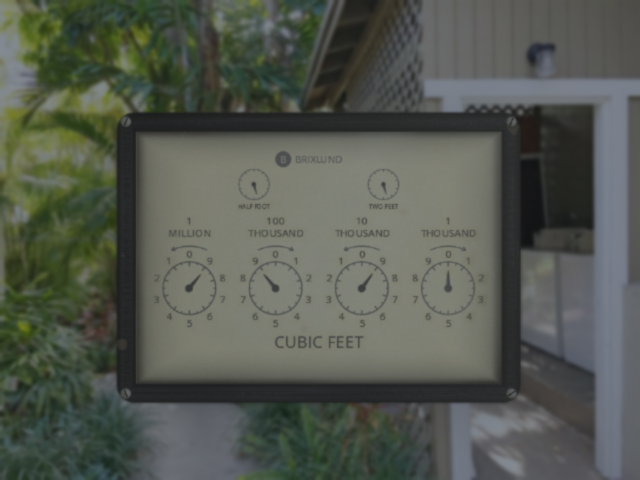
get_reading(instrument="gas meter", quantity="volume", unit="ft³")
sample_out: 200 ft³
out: 889000 ft³
